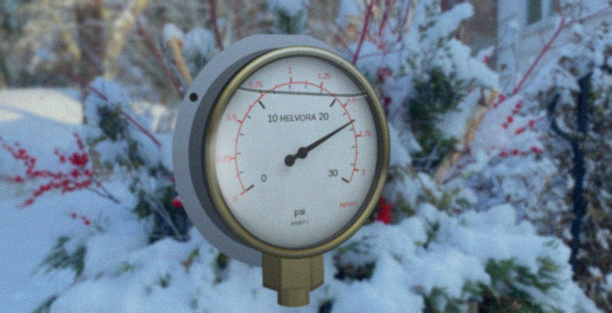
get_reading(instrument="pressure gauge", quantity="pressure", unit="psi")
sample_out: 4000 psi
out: 23 psi
